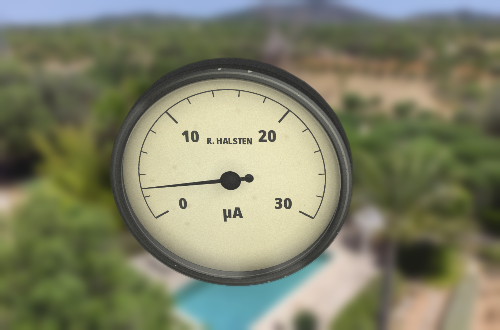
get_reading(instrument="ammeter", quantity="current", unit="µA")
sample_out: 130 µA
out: 3 µA
